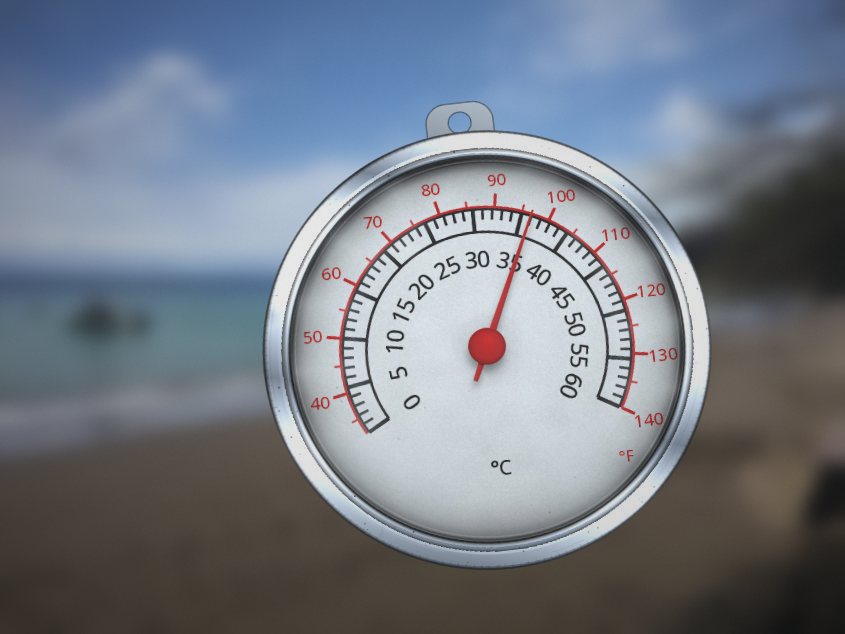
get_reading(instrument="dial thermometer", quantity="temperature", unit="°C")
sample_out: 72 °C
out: 36 °C
